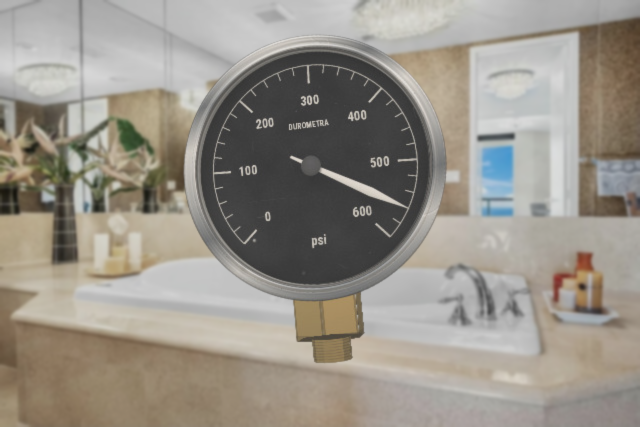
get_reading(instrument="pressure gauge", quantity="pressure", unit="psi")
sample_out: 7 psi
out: 560 psi
